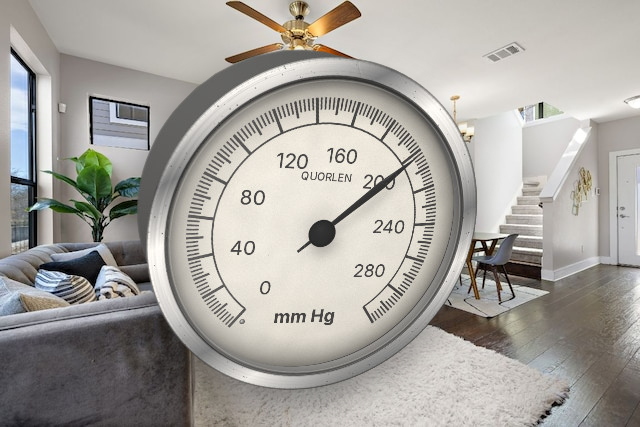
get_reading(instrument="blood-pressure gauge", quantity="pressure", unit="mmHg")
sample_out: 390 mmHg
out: 200 mmHg
